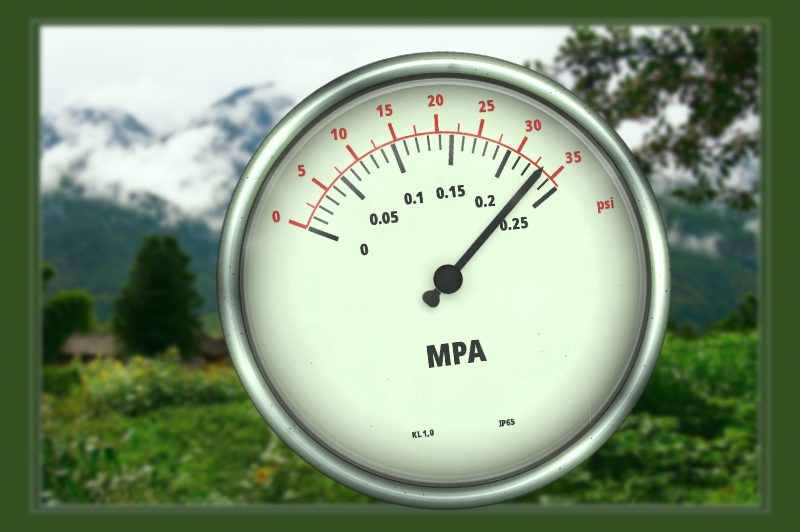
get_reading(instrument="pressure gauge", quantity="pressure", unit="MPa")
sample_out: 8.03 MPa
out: 0.23 MPa
